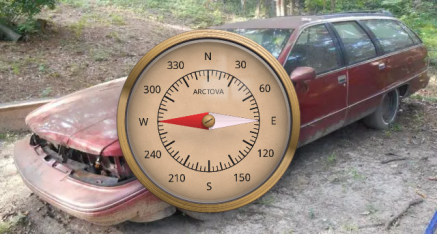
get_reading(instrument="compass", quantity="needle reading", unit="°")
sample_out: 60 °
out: 270 °
